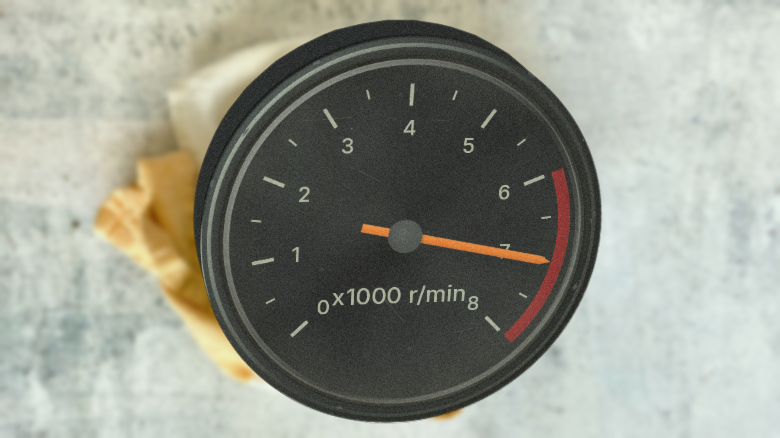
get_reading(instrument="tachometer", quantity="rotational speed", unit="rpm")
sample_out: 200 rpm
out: 7000 rpm
